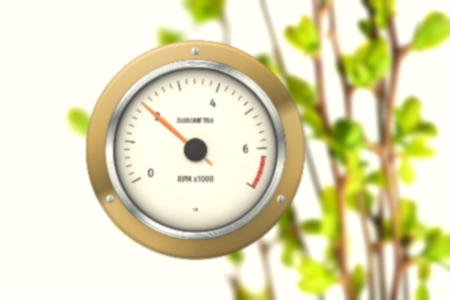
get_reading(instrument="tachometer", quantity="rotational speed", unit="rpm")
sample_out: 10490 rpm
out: 2000 rpm
